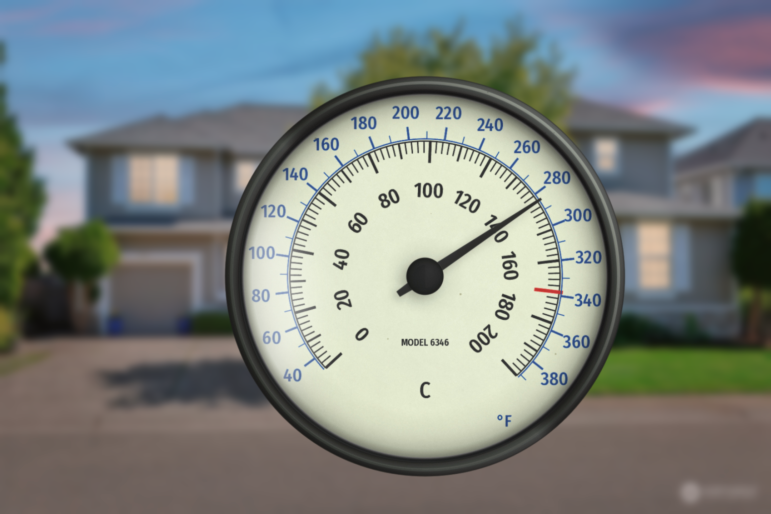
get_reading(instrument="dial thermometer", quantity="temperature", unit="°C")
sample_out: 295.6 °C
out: 140 °C
